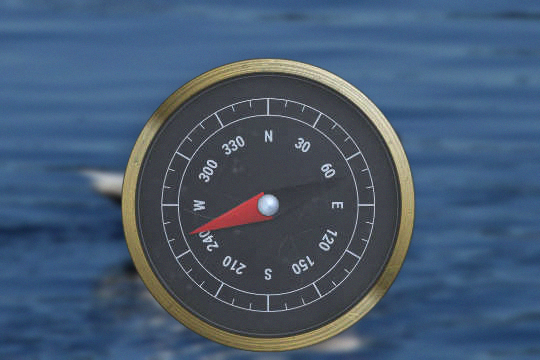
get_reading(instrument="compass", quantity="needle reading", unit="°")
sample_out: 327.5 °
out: 250 °
